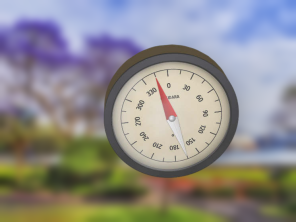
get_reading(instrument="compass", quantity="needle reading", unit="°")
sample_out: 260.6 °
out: 345 °
